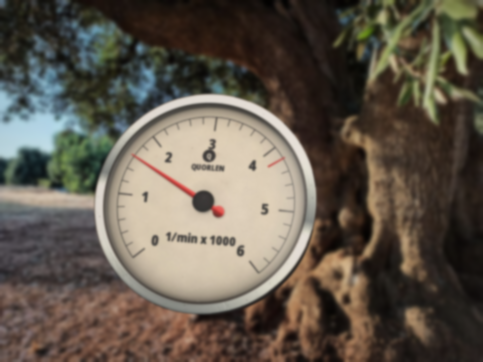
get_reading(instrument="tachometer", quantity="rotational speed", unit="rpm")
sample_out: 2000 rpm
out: 1600 rpm
